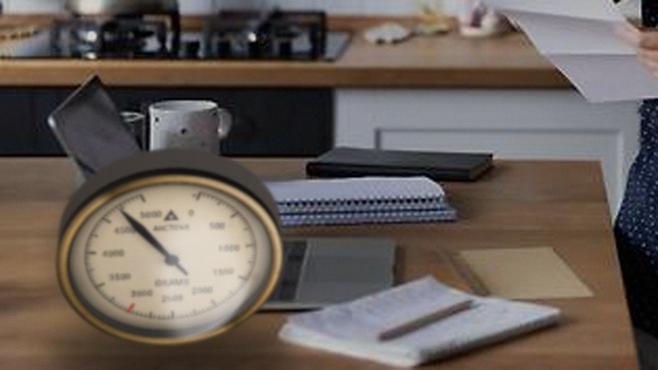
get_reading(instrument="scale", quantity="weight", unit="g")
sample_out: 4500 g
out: 4750 g
